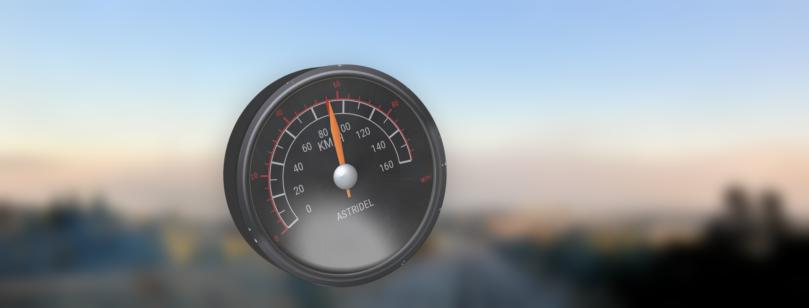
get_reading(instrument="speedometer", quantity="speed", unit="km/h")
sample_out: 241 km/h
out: 90 km/h
